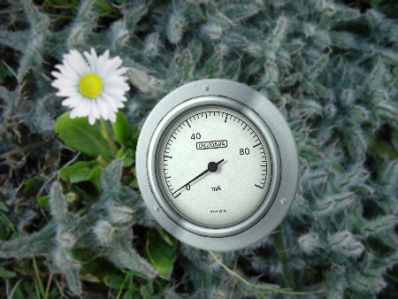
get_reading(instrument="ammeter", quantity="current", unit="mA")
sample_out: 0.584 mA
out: 2 mA
